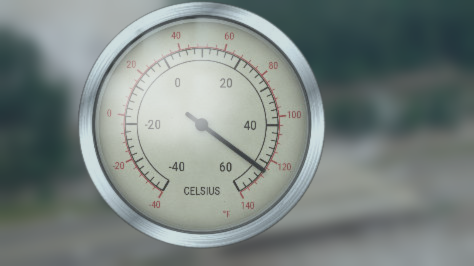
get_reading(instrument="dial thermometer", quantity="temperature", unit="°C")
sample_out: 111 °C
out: 52 °C
